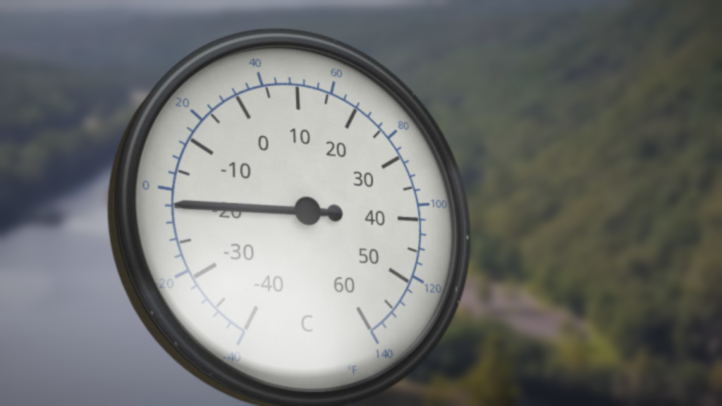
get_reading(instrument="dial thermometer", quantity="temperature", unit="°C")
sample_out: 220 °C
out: -20 °C
